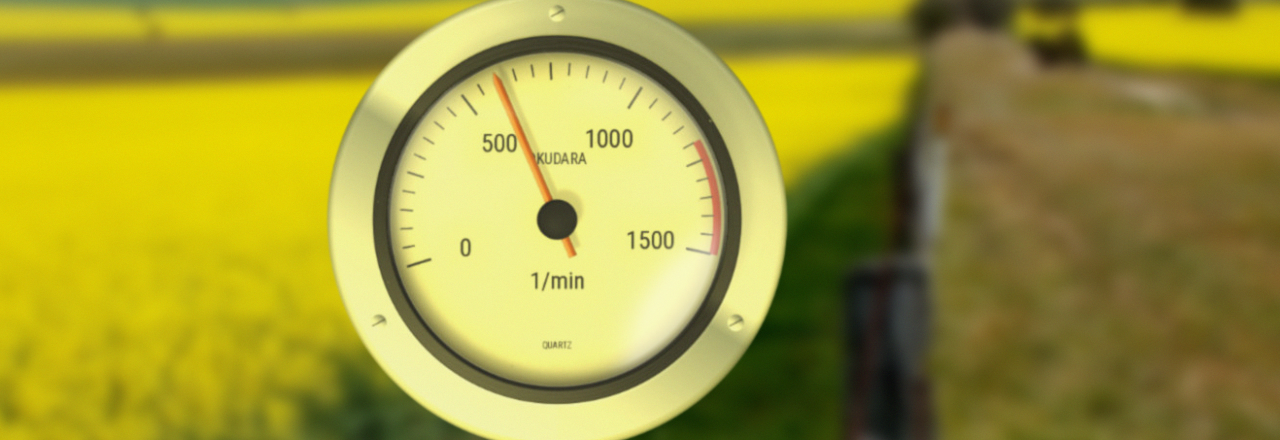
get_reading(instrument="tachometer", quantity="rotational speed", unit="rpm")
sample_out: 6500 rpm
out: 600 rpm
